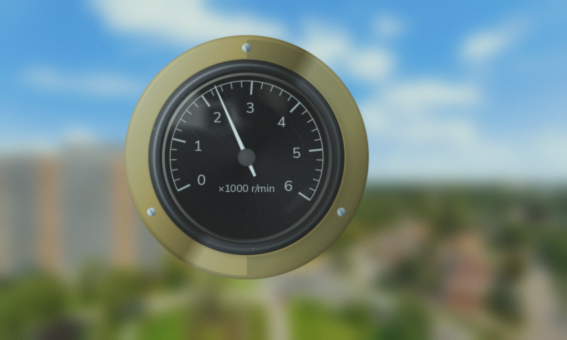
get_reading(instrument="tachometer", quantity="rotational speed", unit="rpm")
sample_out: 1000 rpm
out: 2300 rpm
